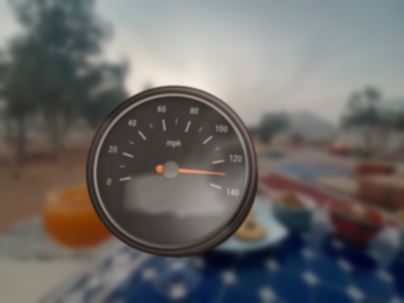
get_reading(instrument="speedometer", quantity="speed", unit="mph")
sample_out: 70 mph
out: 130 mph
